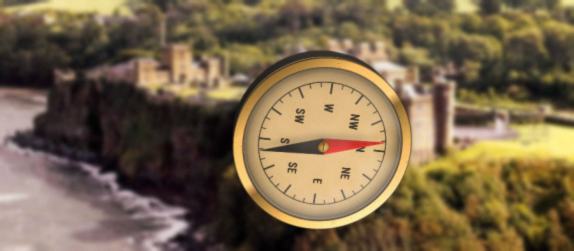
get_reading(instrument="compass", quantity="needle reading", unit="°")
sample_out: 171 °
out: 350 °
